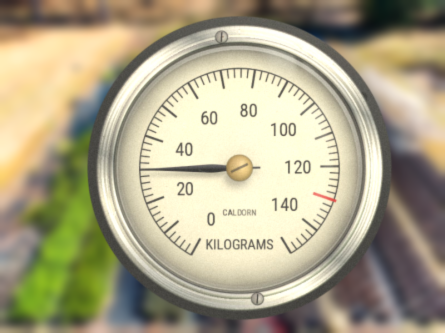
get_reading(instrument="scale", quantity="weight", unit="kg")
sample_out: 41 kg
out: 30 kg
